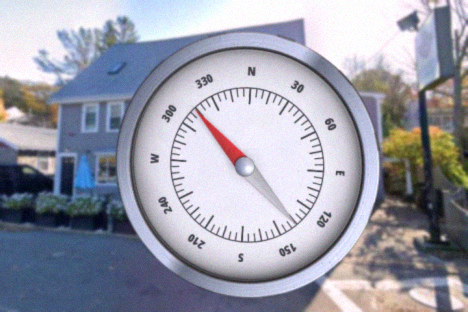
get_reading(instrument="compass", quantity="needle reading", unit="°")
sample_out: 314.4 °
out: 315 °
